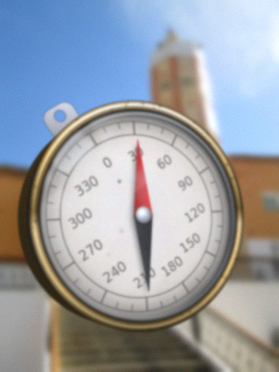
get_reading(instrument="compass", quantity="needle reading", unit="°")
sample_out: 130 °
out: 30 °
